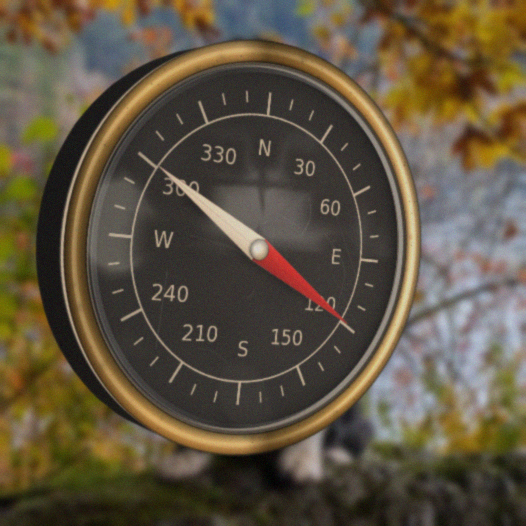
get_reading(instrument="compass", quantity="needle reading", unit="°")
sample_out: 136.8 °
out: 120 °
